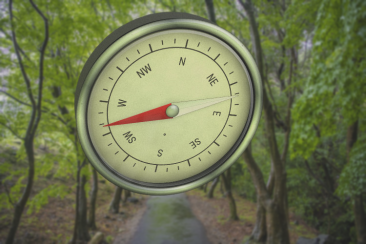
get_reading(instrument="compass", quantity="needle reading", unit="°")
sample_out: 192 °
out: 250 °
